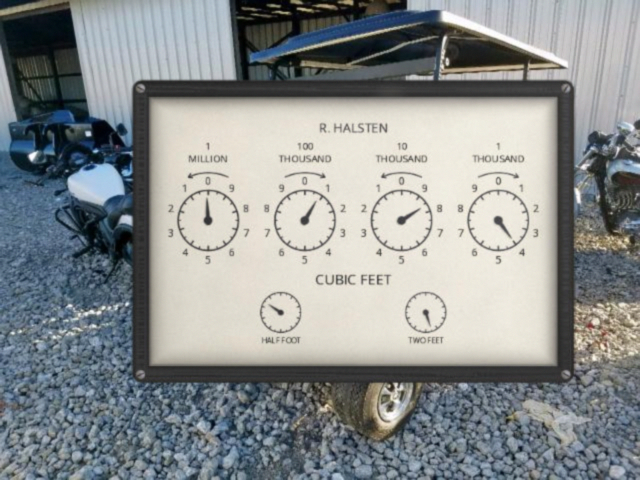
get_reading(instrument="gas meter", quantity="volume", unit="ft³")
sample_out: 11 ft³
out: 8400 ft³
